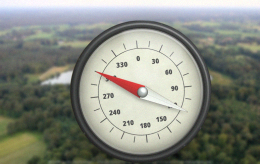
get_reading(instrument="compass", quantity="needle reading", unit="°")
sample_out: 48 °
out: 300 °
